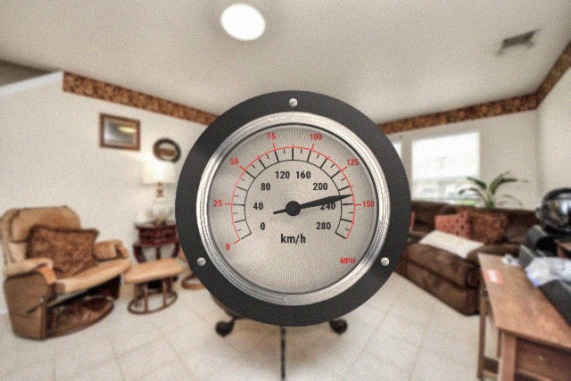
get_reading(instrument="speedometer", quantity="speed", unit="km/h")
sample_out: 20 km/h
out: 230 km/h
